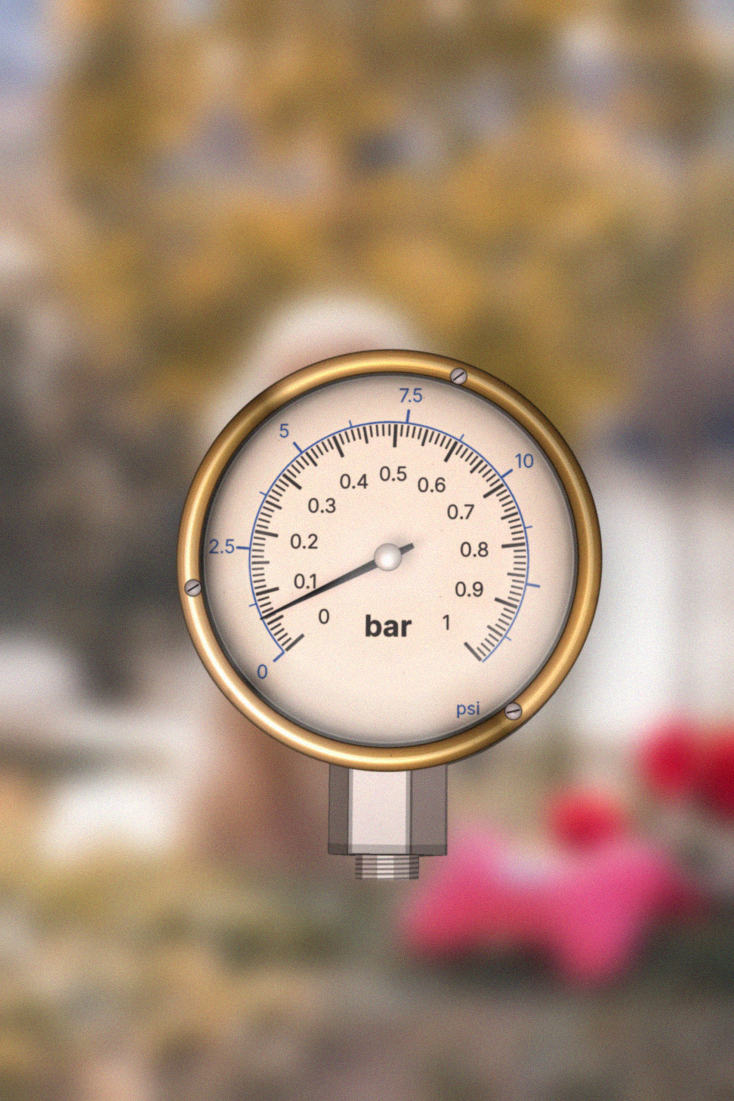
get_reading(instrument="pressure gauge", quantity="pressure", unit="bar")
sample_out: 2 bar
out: 0.06 bar
